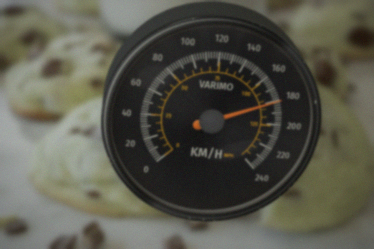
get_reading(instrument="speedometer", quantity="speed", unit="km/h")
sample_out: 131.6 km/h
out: 180 km/h
